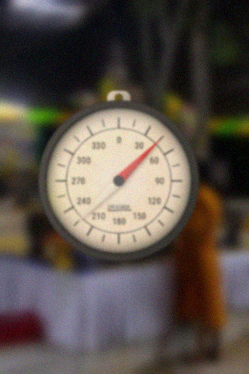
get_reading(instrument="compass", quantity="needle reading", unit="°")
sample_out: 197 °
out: 45 °
